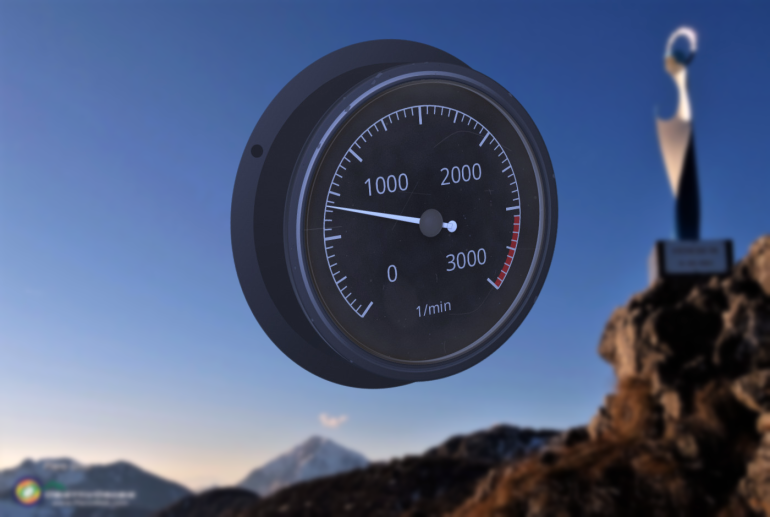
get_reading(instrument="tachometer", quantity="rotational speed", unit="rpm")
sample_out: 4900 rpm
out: 675 rpm
